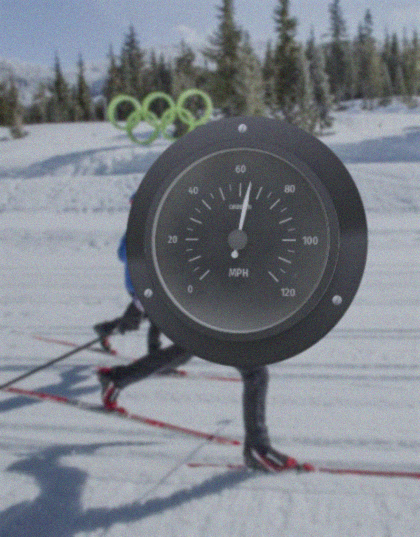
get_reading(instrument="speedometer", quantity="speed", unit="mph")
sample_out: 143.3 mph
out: 65 mph
